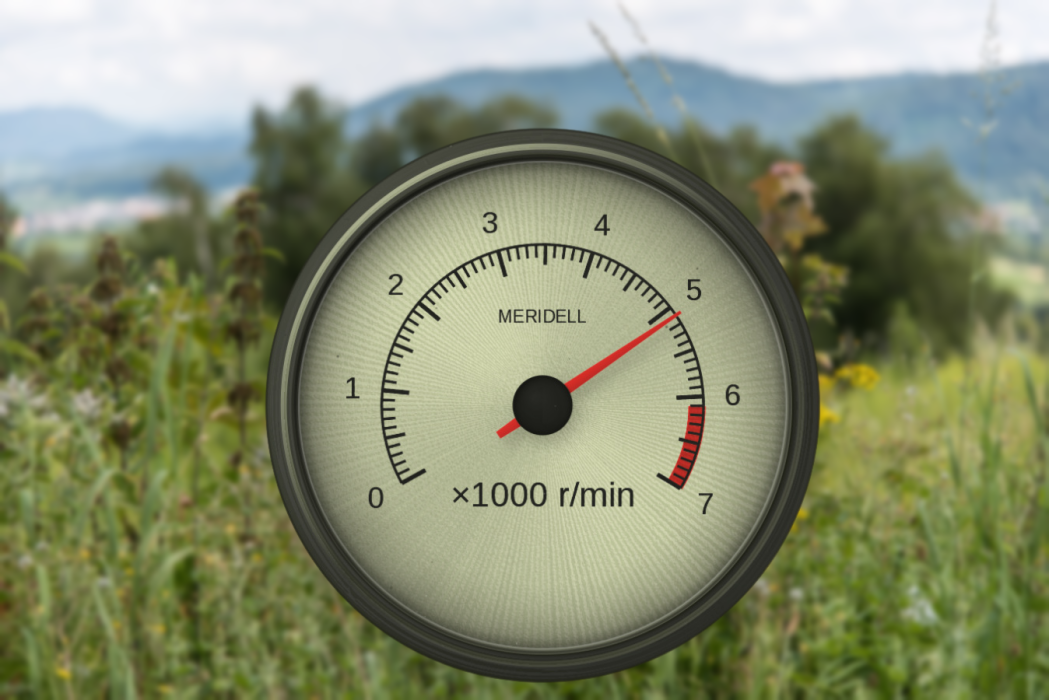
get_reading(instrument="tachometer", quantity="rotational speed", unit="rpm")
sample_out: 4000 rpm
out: 5100 rpm
